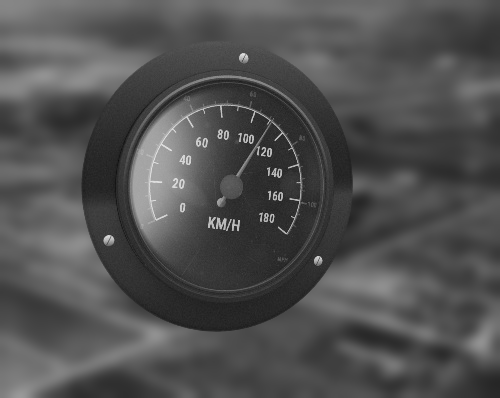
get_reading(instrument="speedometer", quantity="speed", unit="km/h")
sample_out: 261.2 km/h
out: 110 km/h
